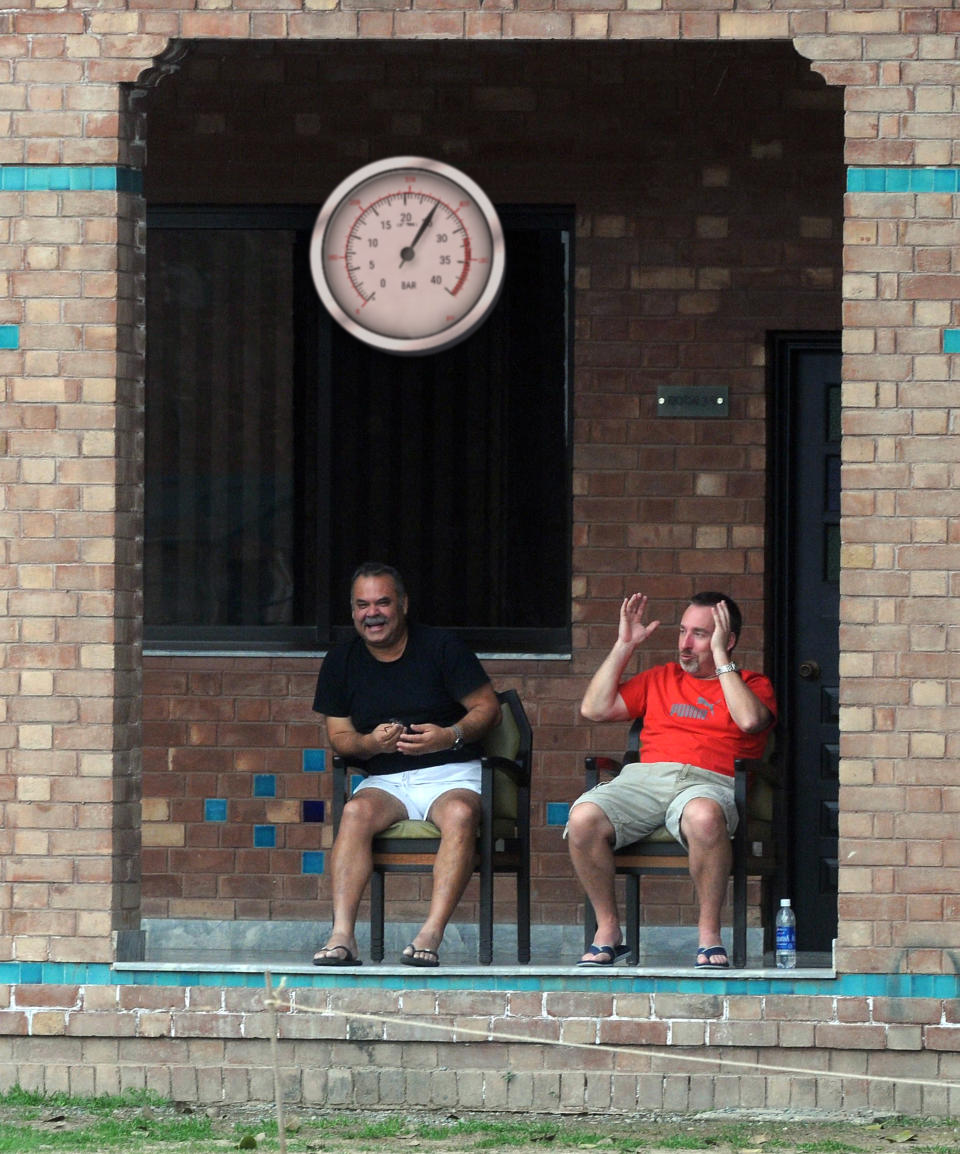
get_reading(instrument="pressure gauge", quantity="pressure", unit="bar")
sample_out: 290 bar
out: 25 bar
